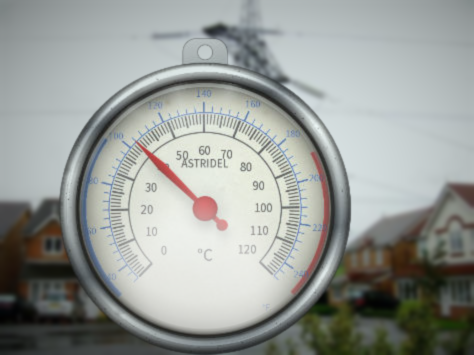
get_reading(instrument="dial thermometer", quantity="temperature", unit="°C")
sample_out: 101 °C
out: 40 °C
